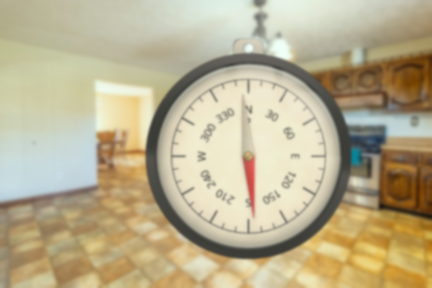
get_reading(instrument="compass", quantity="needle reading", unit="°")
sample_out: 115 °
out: 175 °
